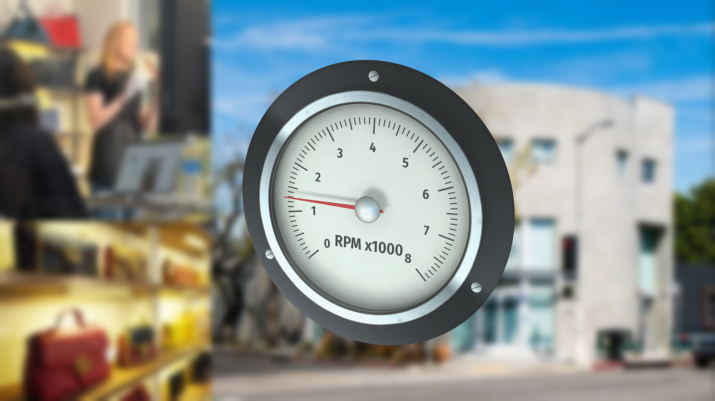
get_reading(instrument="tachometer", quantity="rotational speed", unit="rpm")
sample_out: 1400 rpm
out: 1300 rpm
